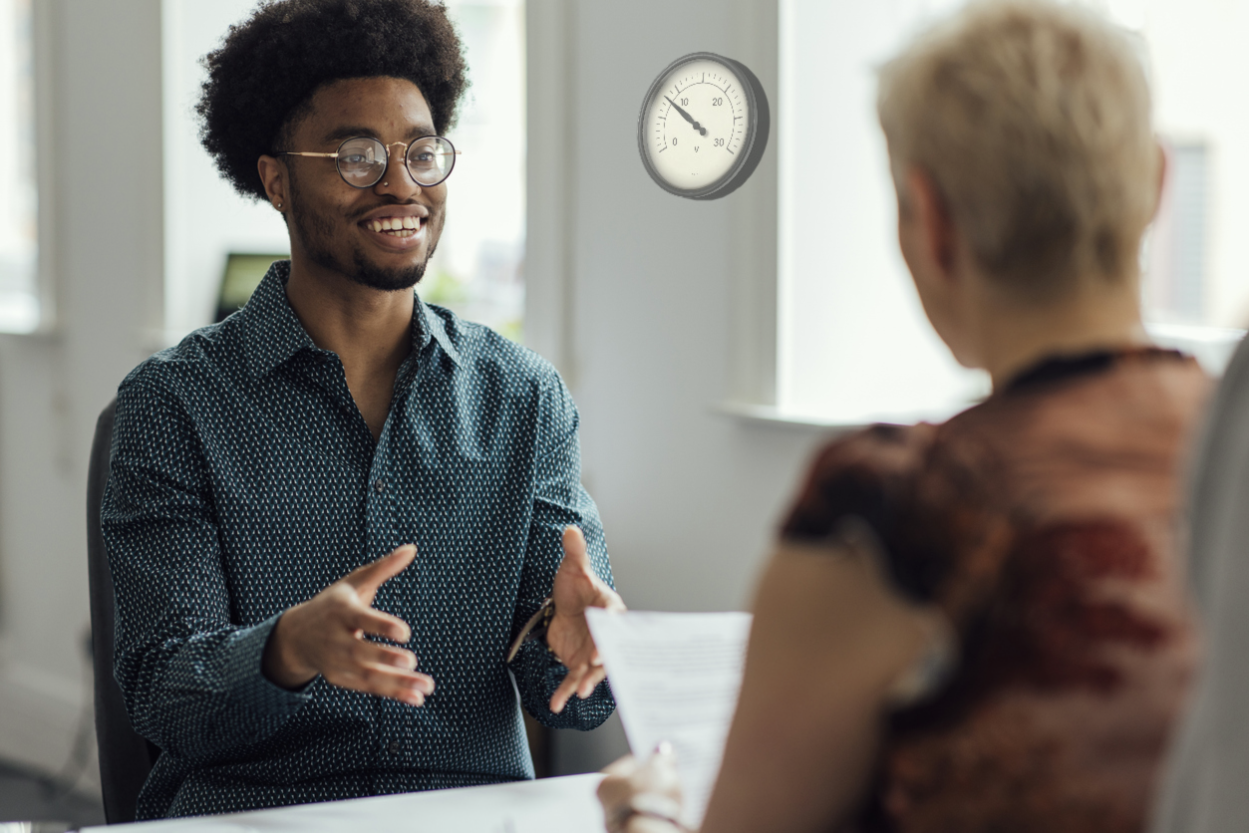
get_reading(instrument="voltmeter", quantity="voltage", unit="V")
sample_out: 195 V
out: 8 V
